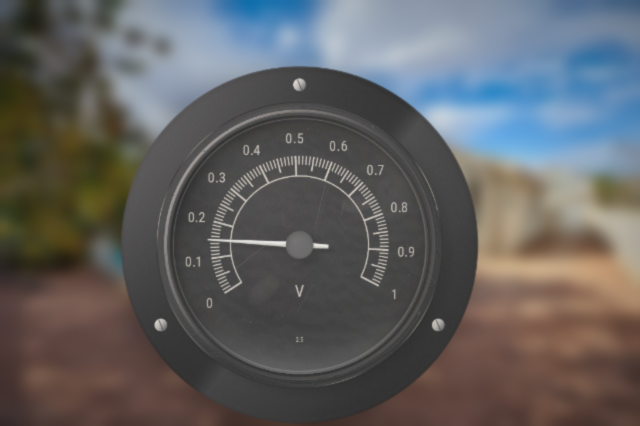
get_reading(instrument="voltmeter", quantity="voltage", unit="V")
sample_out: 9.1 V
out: 0.15 V
